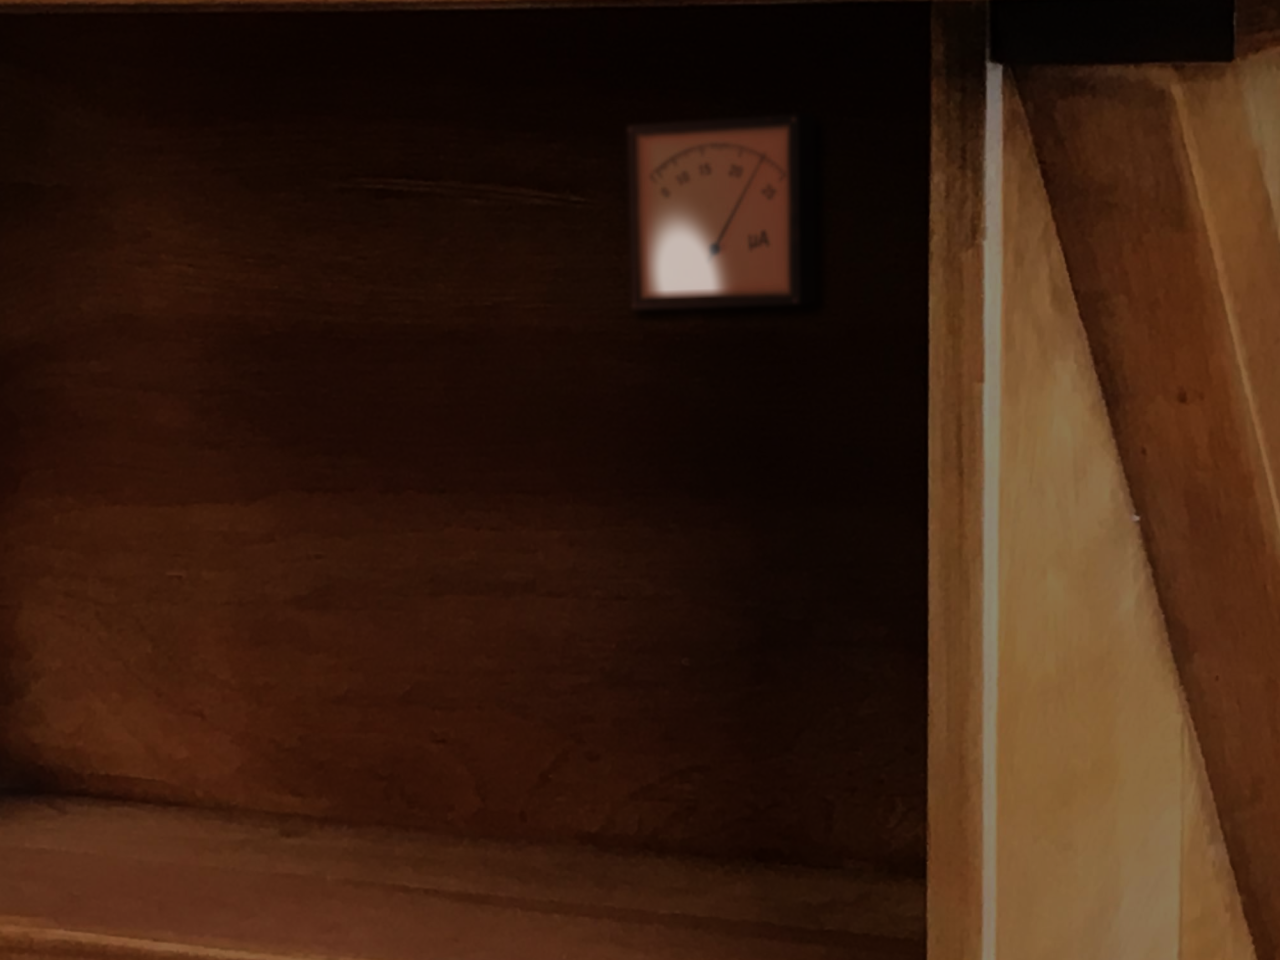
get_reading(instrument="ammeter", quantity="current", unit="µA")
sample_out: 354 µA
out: 22.5 µA
